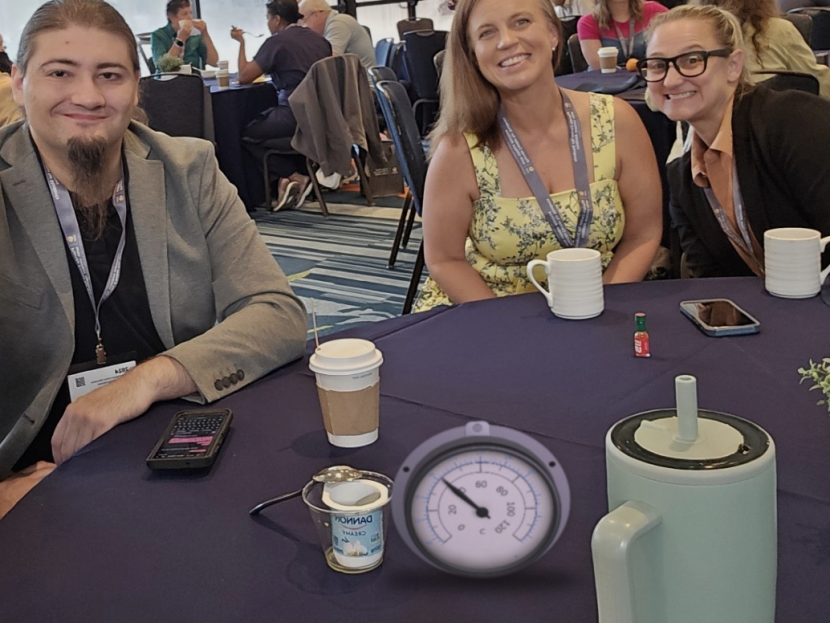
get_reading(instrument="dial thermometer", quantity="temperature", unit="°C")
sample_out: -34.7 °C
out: 40 °C
